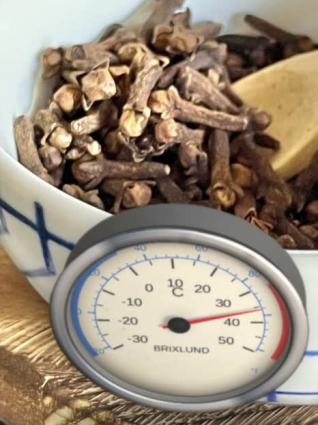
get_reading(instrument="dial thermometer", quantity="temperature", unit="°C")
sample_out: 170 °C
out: 35 °C
